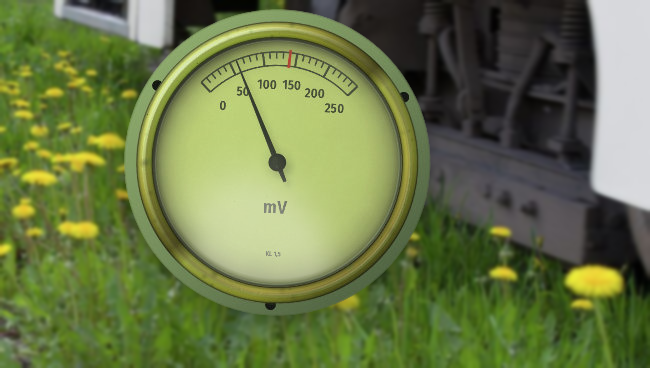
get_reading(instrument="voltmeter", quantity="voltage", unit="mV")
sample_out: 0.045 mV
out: 60 mV
